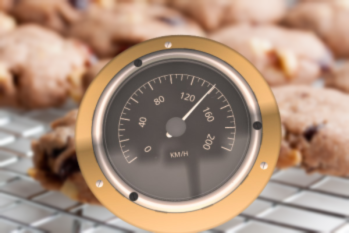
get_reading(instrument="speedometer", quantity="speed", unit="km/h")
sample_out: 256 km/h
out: 140 km/h
